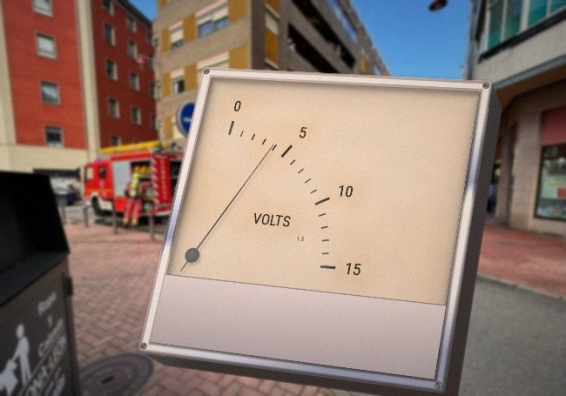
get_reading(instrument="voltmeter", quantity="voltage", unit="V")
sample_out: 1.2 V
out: 4 V
